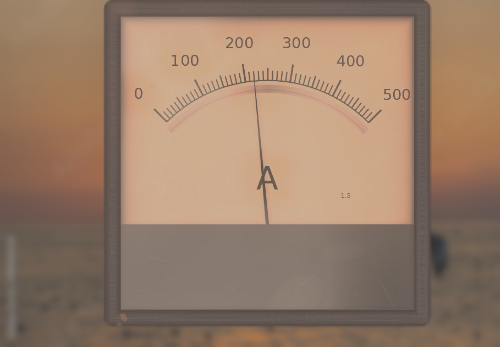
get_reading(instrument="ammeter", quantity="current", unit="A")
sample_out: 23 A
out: 220 A
